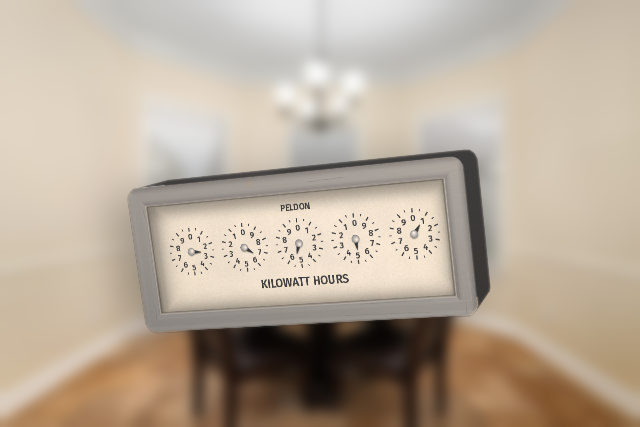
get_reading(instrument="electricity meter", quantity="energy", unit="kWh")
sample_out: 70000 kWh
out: 26551 kWh
